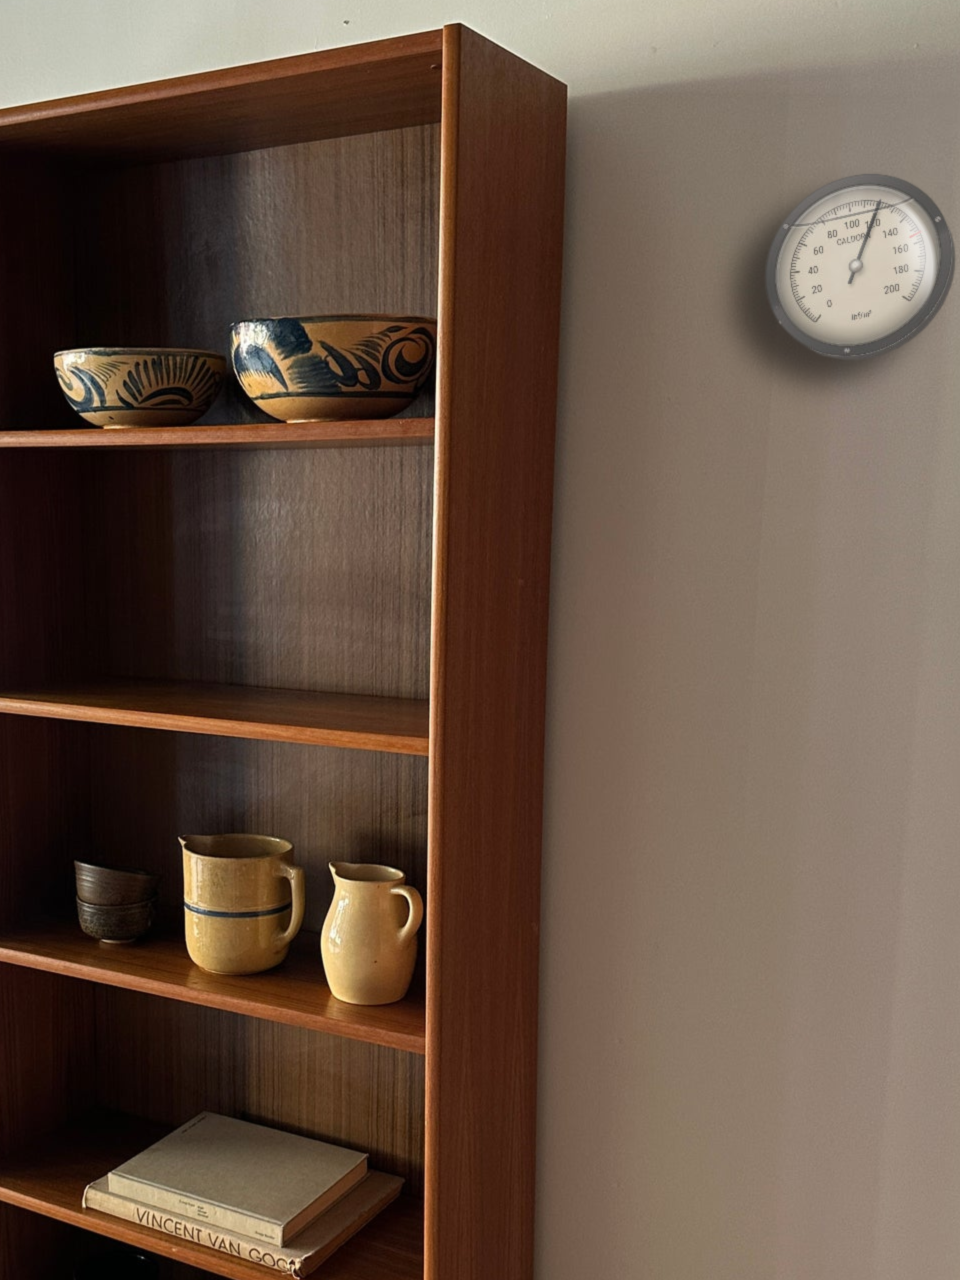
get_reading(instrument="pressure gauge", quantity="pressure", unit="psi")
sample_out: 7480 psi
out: 120 psi
